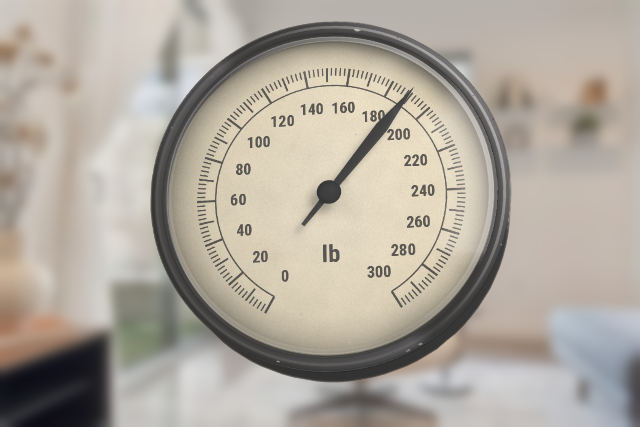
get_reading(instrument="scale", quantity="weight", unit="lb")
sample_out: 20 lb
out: 190 lb
